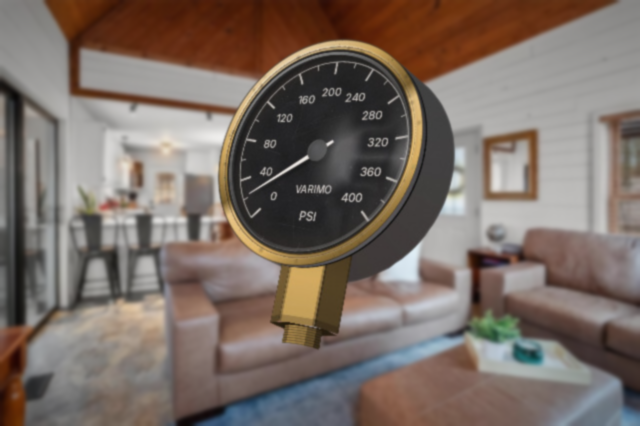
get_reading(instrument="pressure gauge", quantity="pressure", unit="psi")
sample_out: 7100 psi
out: 20 psi
